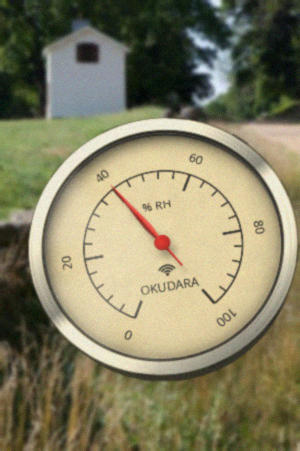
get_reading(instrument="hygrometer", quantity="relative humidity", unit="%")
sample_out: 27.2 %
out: 40 %
